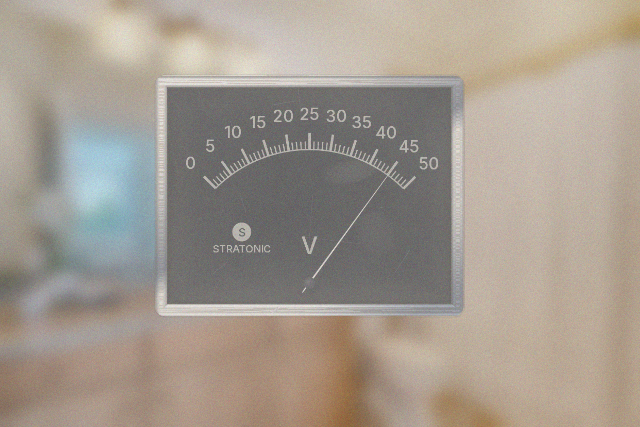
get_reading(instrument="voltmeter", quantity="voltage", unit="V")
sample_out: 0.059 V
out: 45 V
